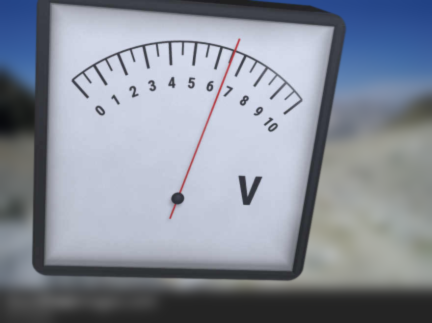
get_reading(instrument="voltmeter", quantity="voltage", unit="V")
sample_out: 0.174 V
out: 6.5 V
